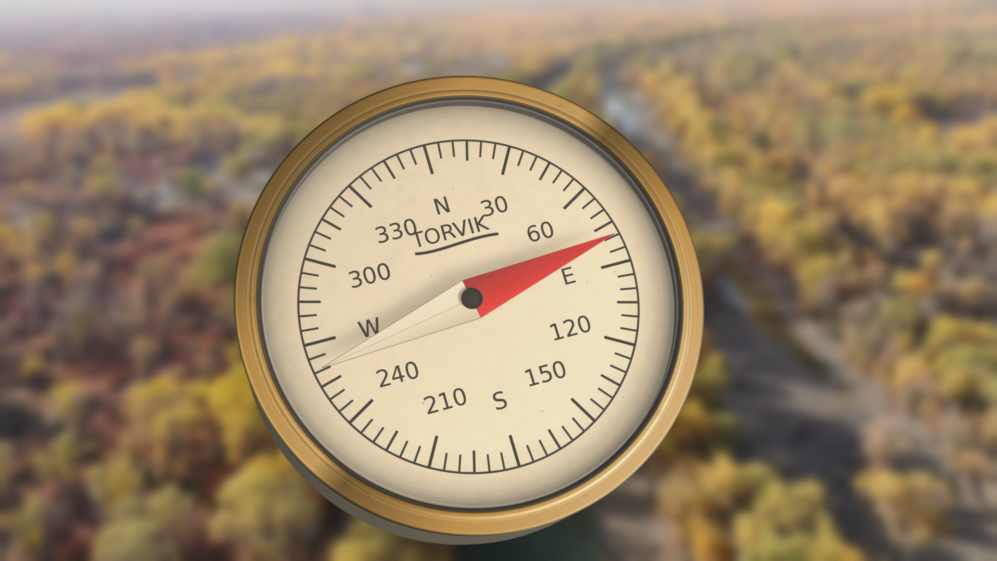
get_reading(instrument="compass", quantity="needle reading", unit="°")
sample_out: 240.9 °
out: 80 °
